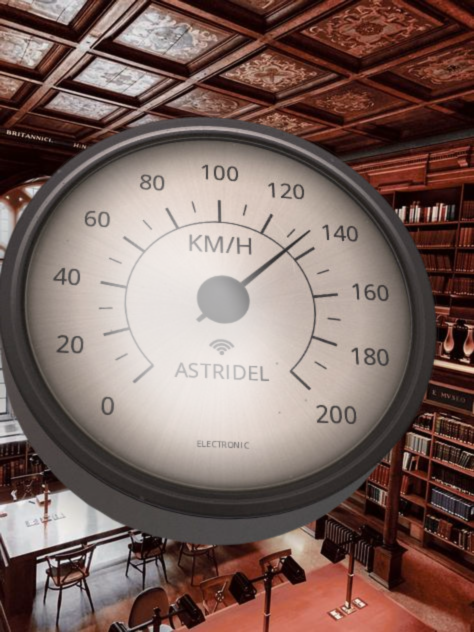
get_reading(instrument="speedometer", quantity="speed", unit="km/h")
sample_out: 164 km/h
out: 135 km/h
